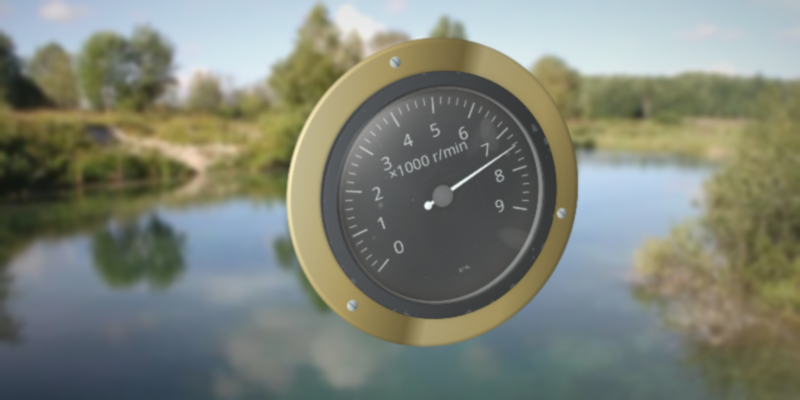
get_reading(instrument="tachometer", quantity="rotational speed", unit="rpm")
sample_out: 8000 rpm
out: 7400 rpm
